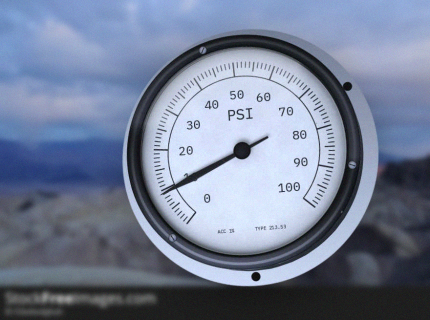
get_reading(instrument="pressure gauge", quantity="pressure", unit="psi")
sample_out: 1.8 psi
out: 9 psi
